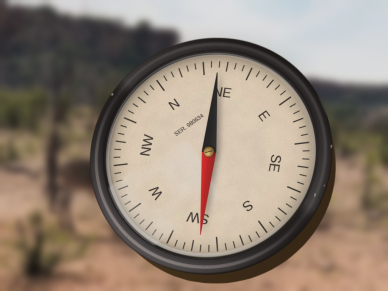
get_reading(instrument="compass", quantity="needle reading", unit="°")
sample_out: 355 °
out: 220 °
